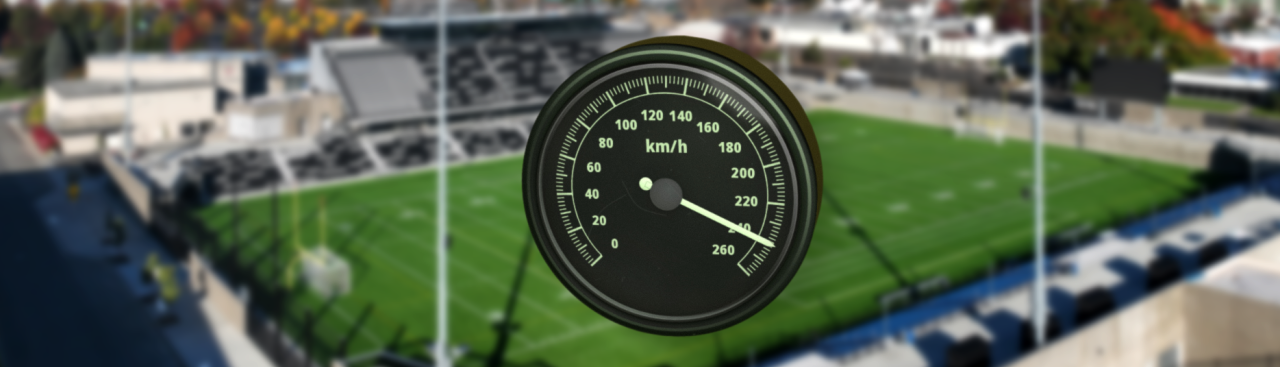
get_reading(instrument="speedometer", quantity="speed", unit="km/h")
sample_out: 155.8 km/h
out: 240 km/h
